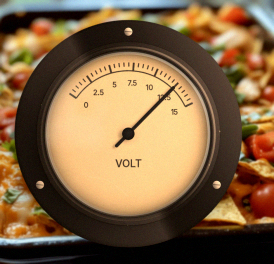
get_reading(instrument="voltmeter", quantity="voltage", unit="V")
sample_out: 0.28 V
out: 12.5 V
